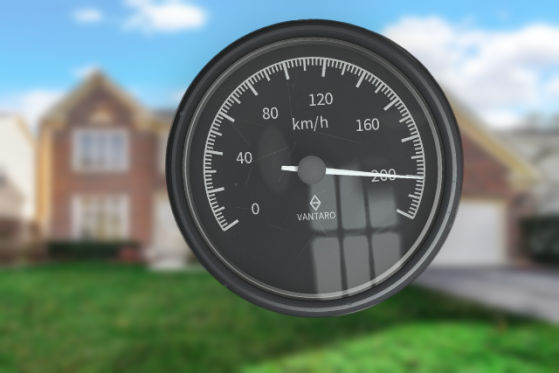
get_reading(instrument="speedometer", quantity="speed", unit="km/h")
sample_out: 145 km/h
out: 200 km/h
